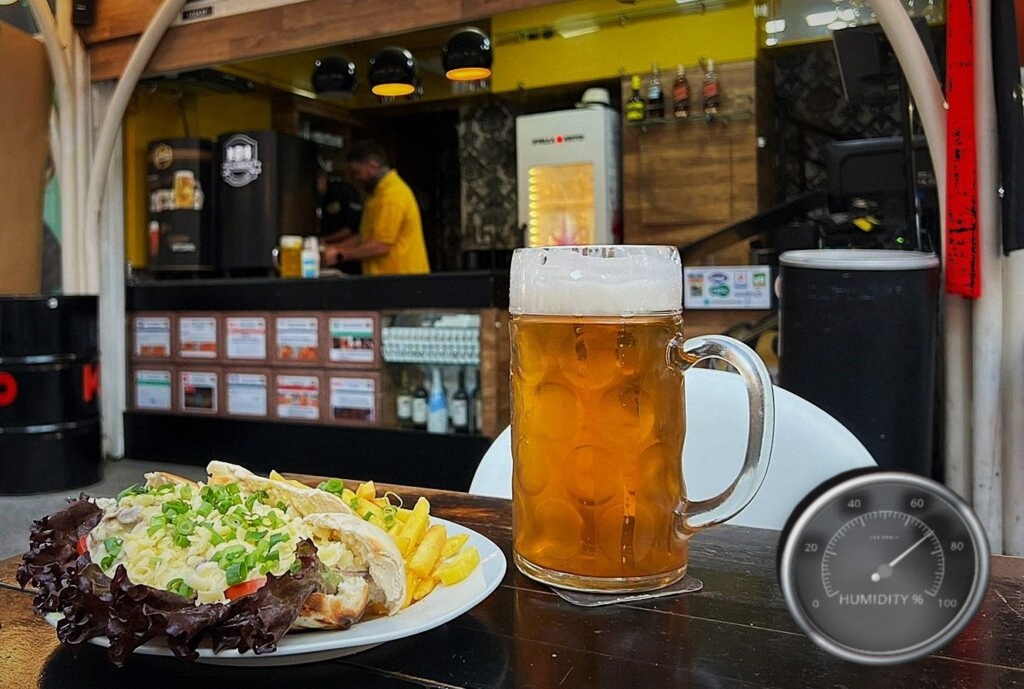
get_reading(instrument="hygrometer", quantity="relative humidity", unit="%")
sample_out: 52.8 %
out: 70 %
